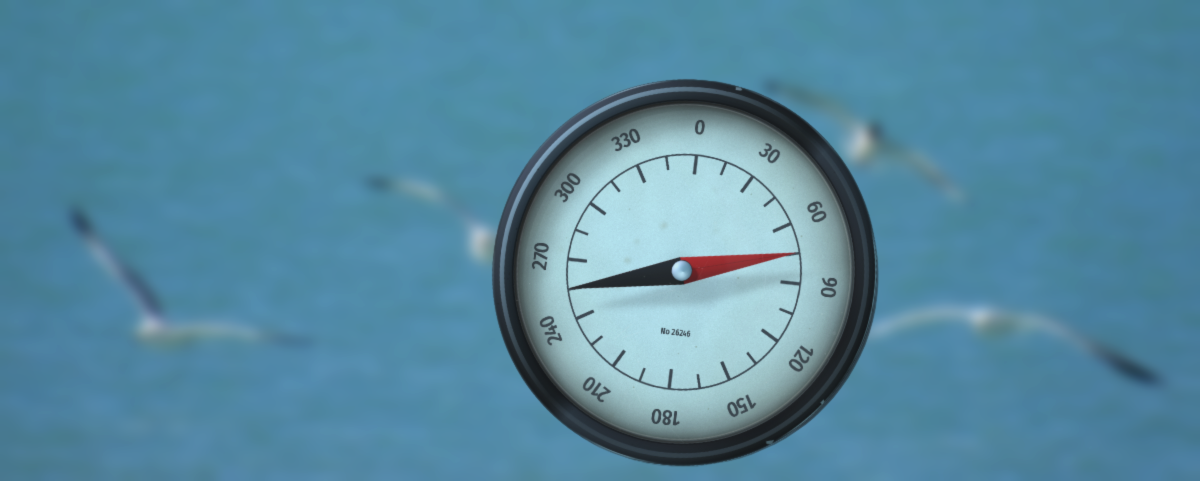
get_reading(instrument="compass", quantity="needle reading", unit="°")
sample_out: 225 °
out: 75 °
